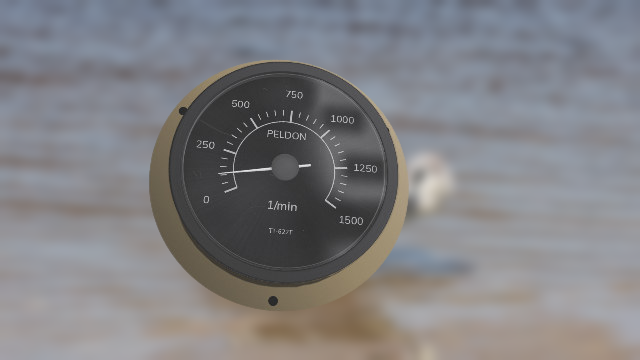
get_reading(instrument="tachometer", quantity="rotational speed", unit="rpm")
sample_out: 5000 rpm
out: 100 rpm
